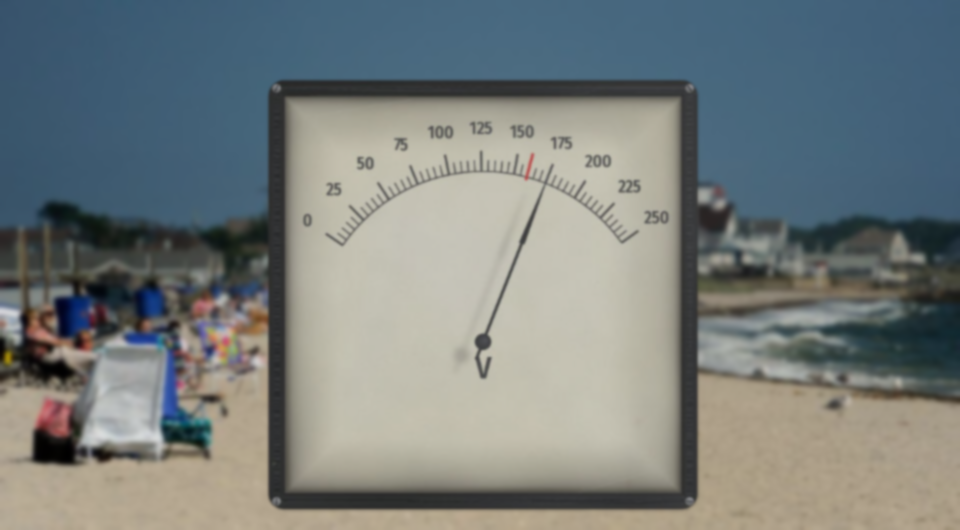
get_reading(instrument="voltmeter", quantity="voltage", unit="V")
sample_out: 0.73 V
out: 175 V
